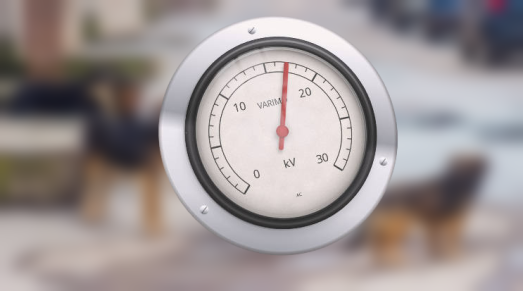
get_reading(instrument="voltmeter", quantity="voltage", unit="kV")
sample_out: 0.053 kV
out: 17 kV
